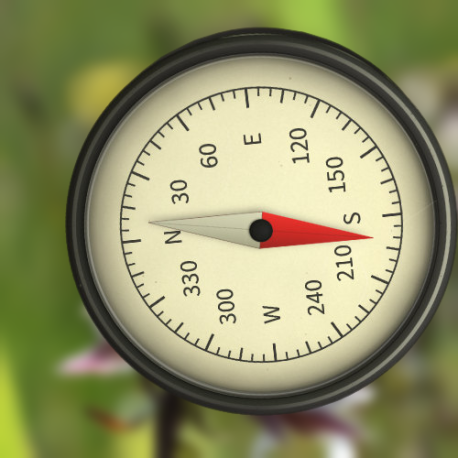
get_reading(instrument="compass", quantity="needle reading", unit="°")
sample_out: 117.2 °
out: 190 °
